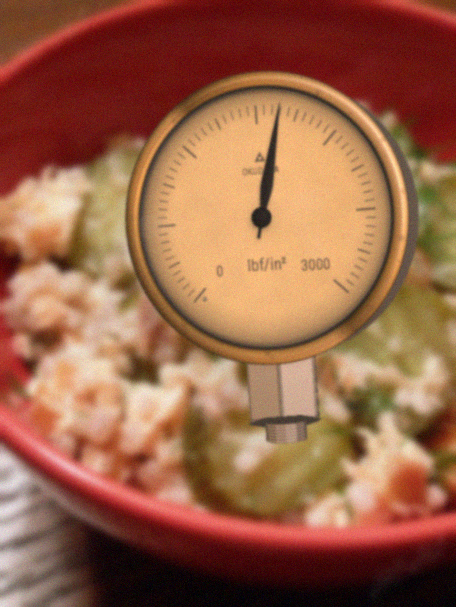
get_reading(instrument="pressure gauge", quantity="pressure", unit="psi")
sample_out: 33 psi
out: 1650 psi
